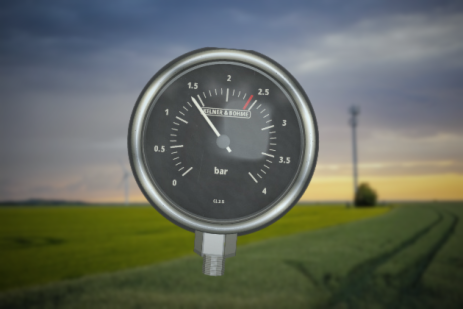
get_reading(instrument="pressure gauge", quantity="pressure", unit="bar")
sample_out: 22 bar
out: 1.4 bar
